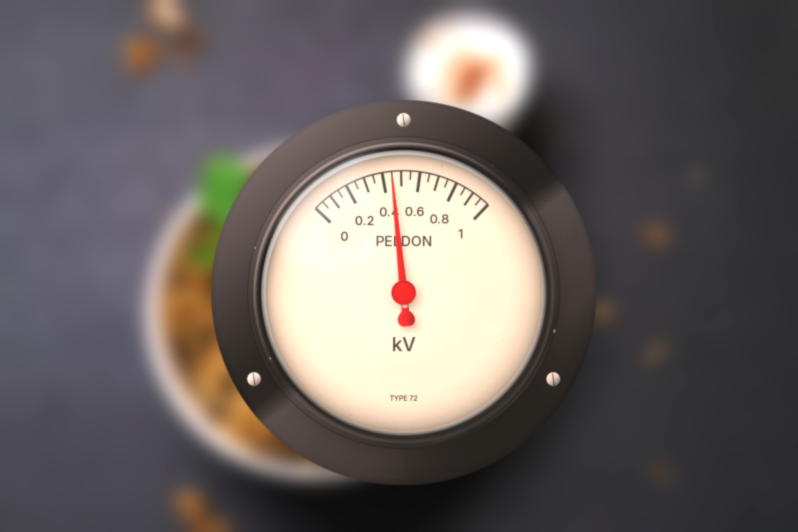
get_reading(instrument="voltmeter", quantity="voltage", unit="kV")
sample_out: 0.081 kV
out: 0.45 kV
